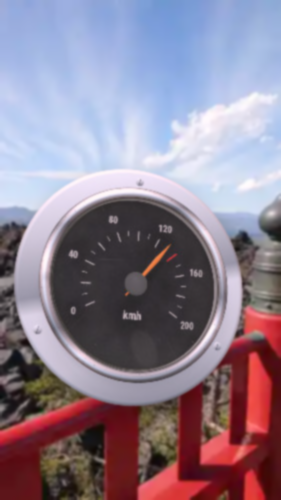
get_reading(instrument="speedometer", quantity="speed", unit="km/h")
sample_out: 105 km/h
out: 130 km/h
